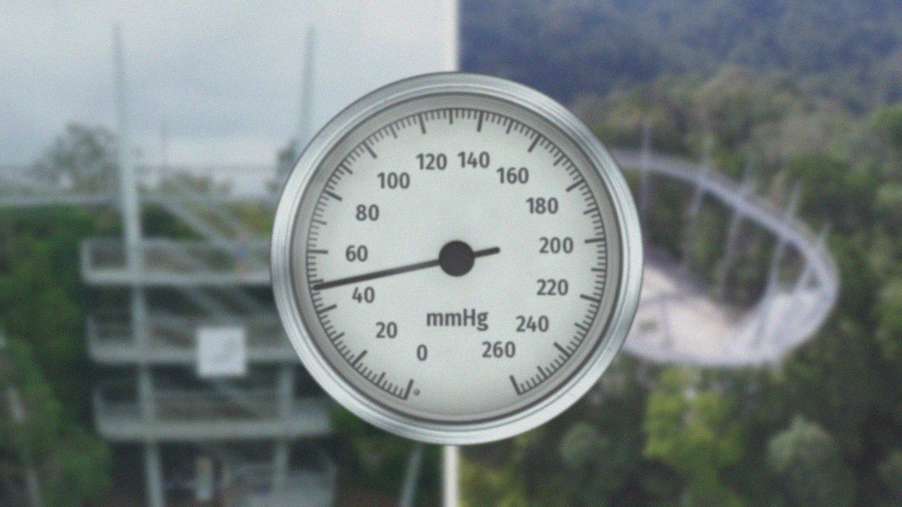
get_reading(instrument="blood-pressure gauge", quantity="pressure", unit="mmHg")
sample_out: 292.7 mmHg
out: 48 mmHg
